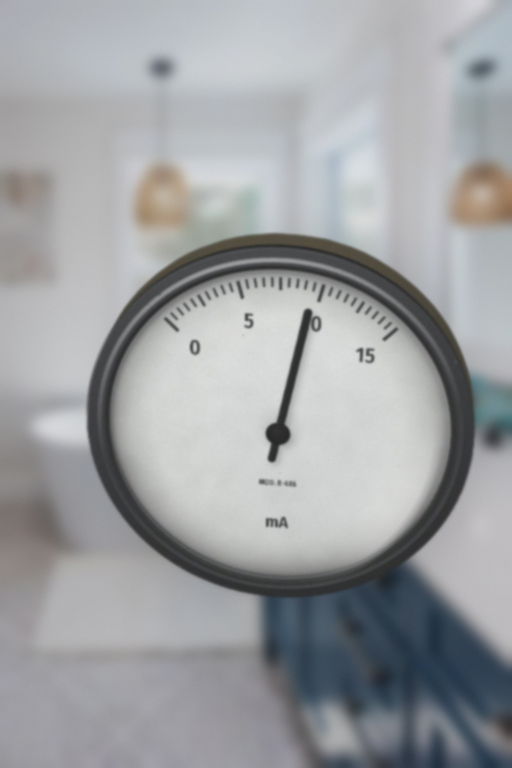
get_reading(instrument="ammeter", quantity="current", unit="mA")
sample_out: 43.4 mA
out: 9.5 mA
